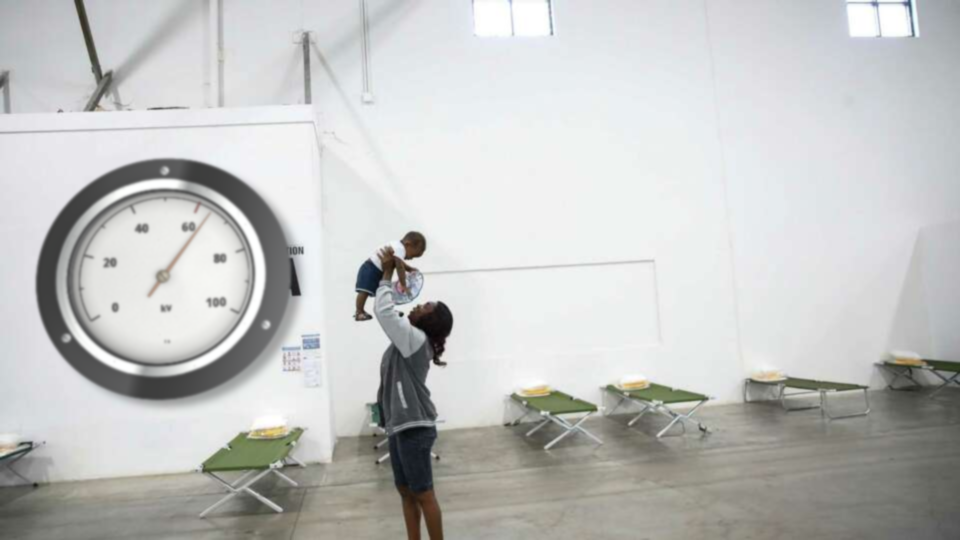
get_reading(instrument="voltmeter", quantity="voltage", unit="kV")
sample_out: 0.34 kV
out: 65 kV
